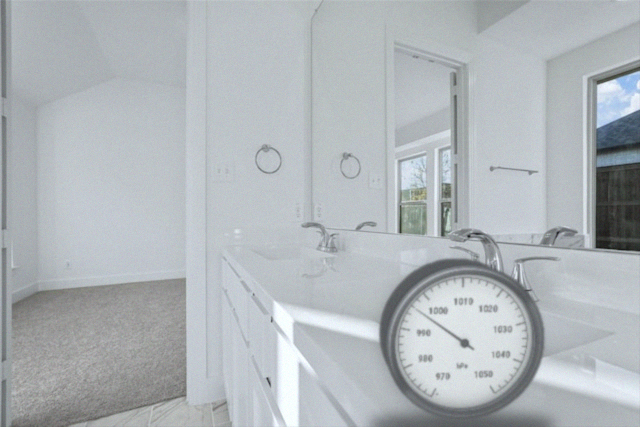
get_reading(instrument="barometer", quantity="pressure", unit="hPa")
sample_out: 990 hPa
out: 996 hPa
